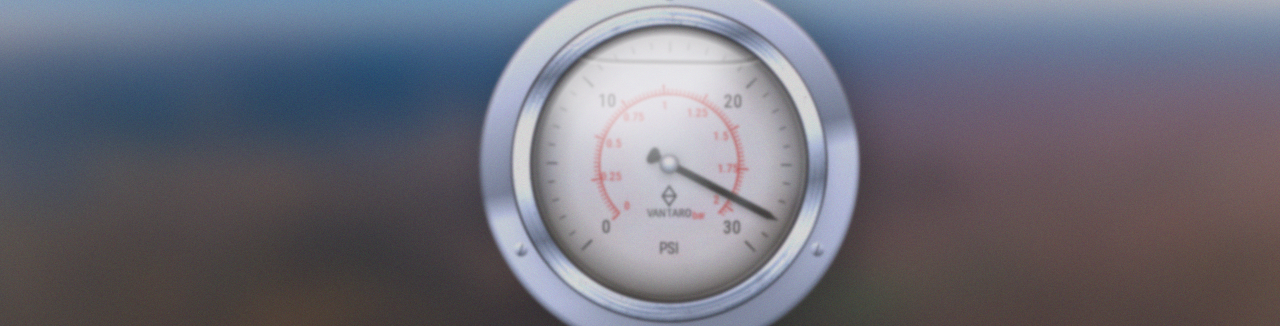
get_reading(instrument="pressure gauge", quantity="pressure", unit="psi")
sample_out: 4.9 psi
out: 28 psi
